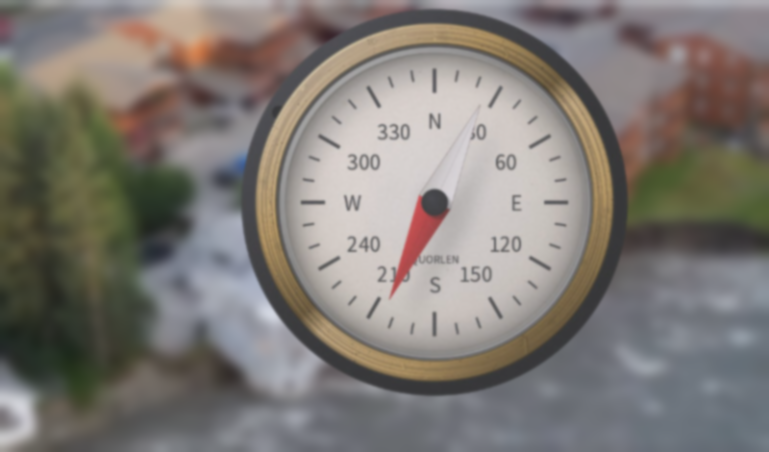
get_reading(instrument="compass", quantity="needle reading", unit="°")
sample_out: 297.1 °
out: 205 °
